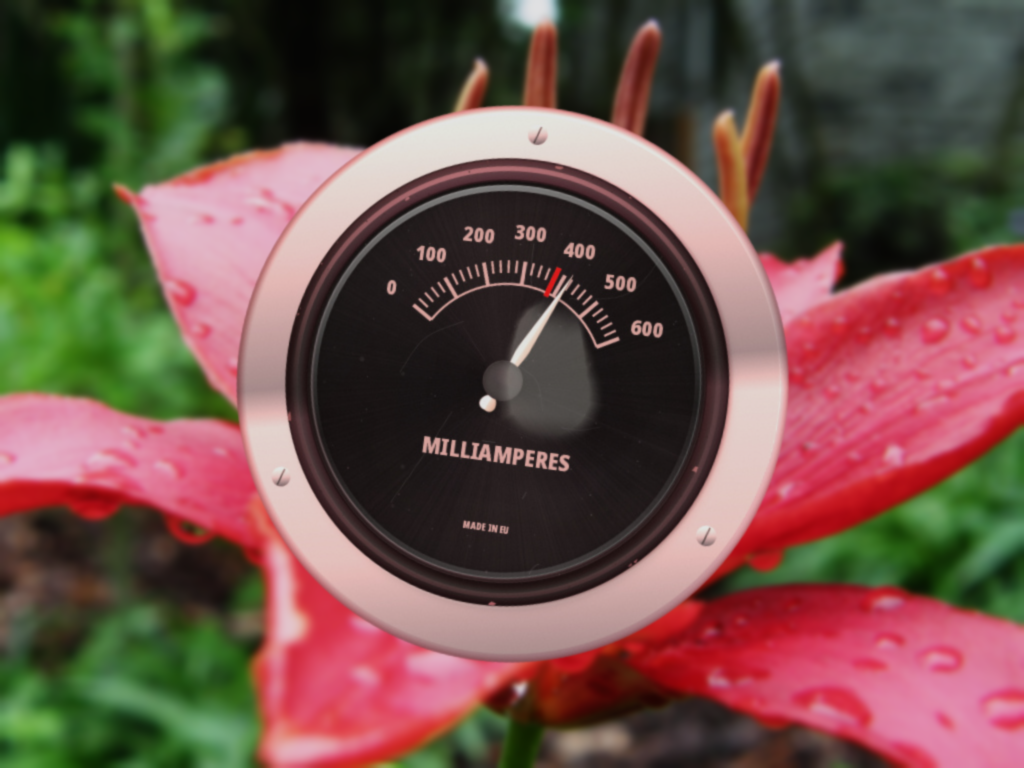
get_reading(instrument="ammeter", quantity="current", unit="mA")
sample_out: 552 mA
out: 420 mA
